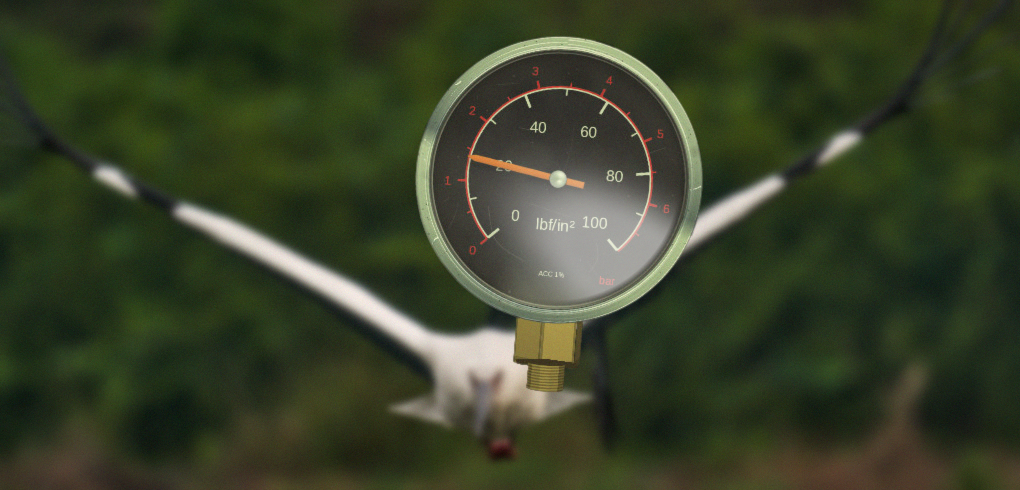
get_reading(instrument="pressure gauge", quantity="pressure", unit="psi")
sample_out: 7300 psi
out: 20 psi
